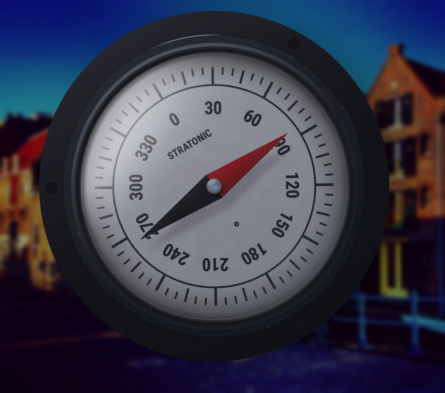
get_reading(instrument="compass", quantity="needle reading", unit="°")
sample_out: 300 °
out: 85 °
